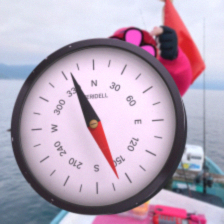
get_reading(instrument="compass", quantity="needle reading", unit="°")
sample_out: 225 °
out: 157.5 °
